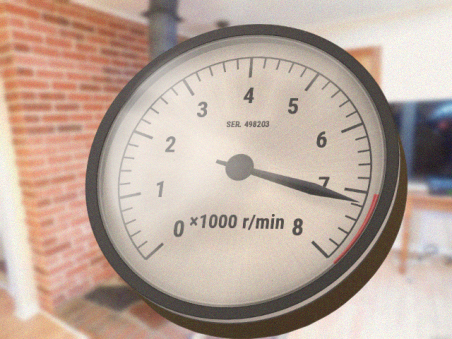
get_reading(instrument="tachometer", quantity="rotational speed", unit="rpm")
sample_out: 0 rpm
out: 7200 rpm
